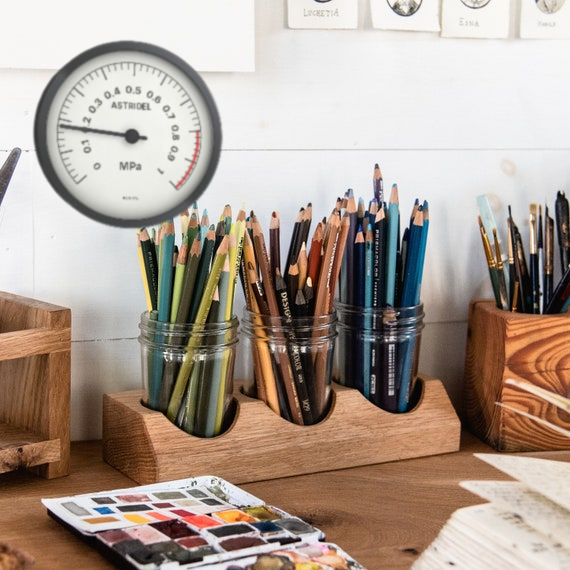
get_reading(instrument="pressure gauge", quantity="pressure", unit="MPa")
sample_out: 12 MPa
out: 0.18 MPa
